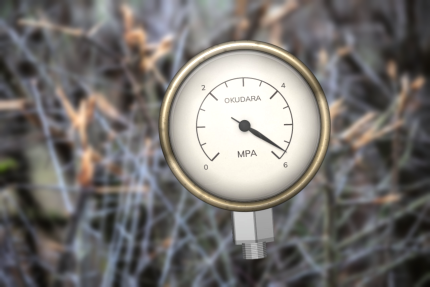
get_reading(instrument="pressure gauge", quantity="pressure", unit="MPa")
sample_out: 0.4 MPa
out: 5.75 MPa
